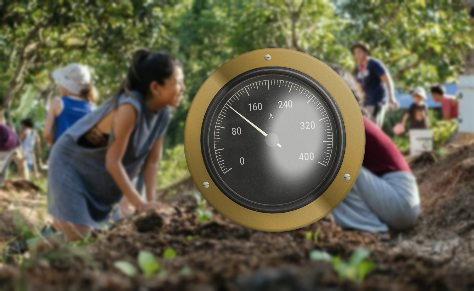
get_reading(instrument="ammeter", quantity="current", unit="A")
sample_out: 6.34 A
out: 120 A
